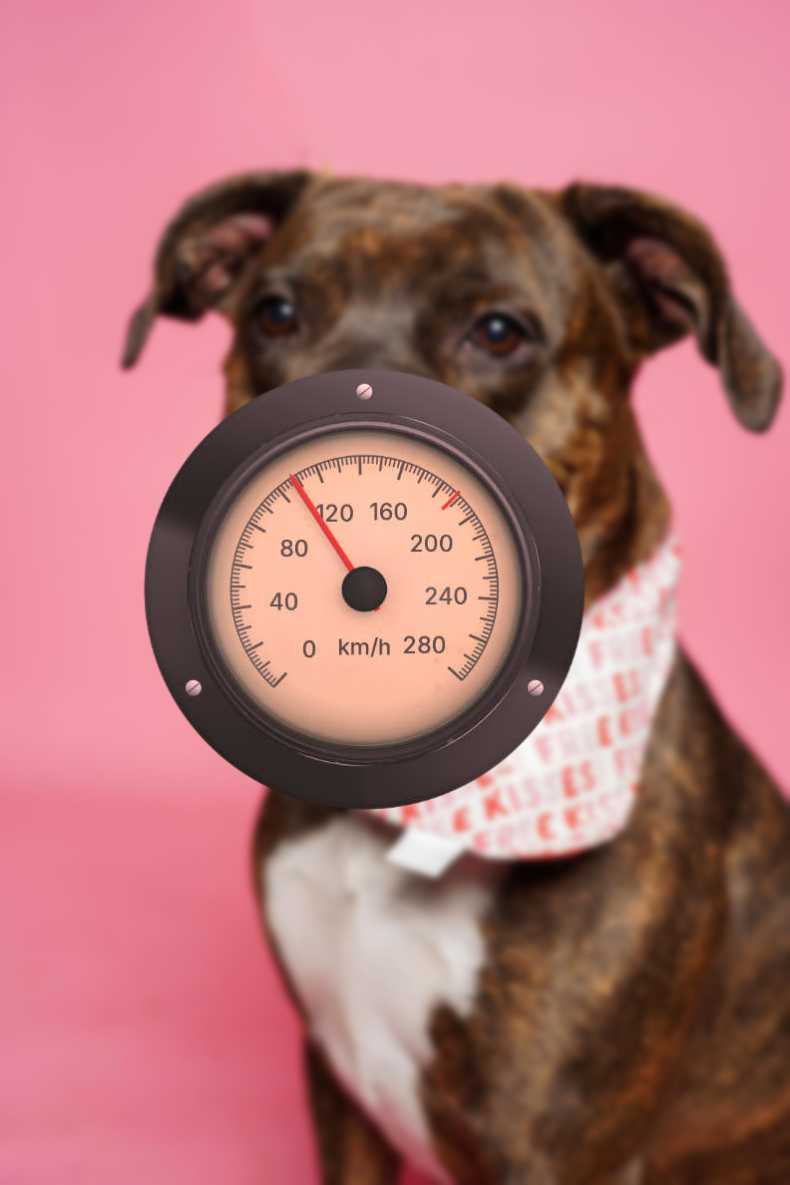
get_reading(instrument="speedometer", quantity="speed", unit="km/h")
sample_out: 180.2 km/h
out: 108 km/h
